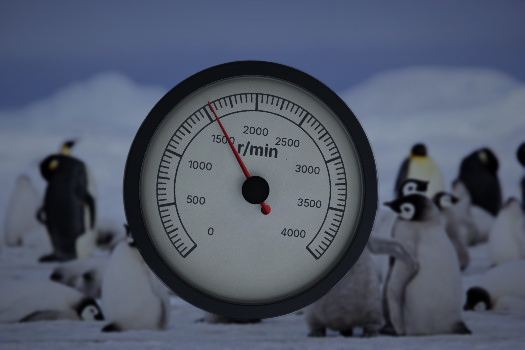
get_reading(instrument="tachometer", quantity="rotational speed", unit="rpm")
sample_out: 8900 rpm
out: 1550 rpm
